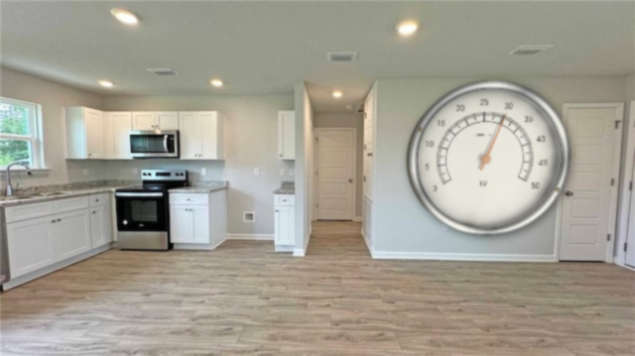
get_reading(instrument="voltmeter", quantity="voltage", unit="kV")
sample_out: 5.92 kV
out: 30 kV
